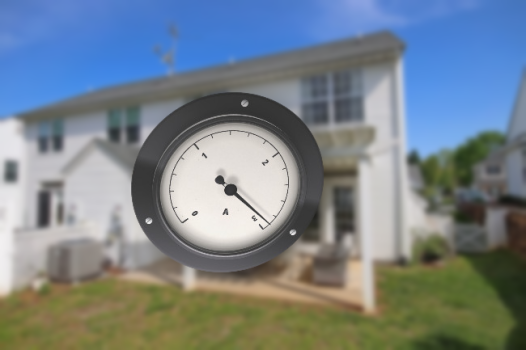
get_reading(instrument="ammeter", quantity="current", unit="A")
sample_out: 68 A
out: 2.9 A
